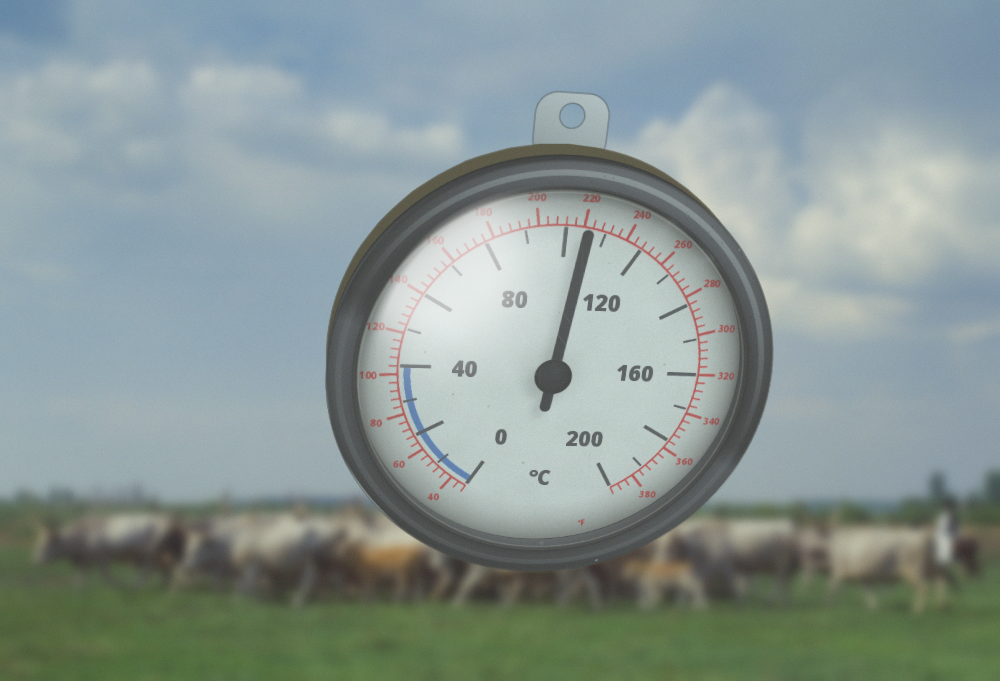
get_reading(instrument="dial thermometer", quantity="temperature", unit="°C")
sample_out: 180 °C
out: 105 °C
